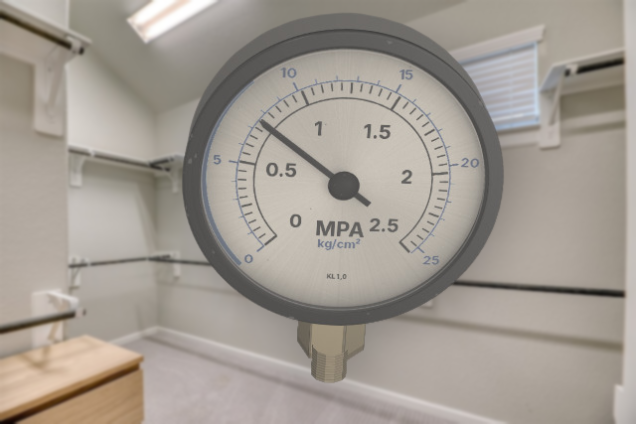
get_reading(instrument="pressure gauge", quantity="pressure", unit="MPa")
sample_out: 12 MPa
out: 0.75 MPa
